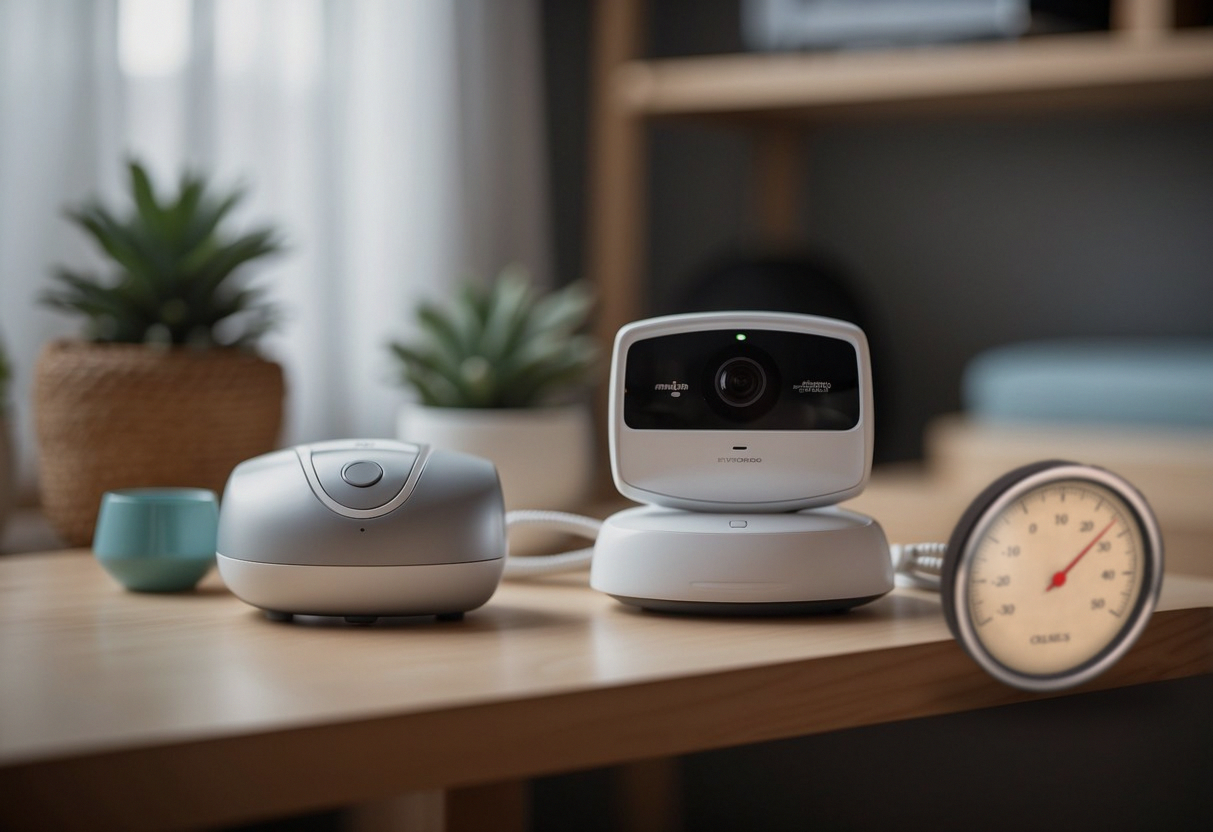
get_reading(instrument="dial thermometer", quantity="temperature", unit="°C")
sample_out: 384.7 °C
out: 25 °C
